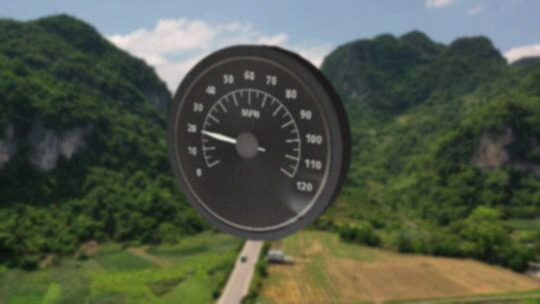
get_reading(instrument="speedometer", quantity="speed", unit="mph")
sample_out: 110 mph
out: 20 mph
